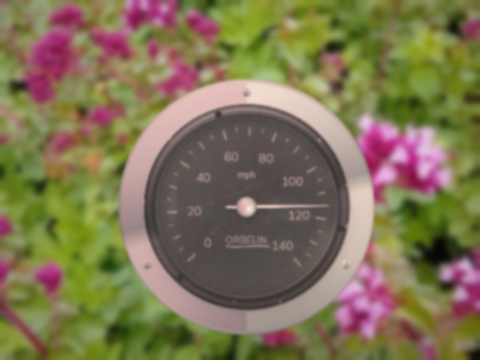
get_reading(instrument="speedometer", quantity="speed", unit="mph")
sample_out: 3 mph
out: 115 mph
